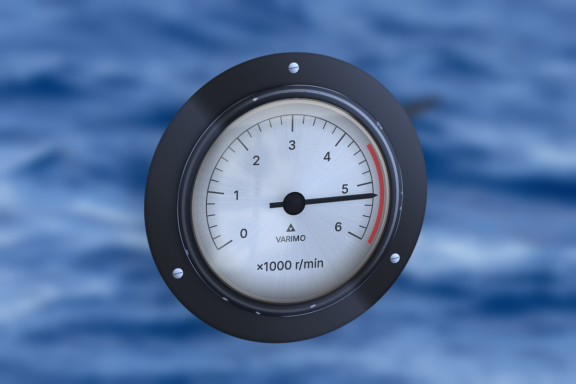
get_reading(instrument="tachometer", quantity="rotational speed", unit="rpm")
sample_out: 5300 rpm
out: 5200 rpm
